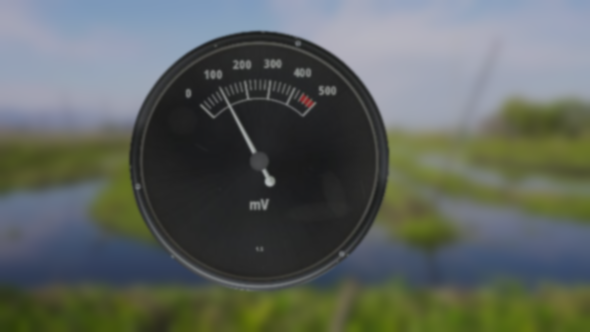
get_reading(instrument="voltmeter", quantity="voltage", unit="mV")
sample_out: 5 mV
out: 100 mV
